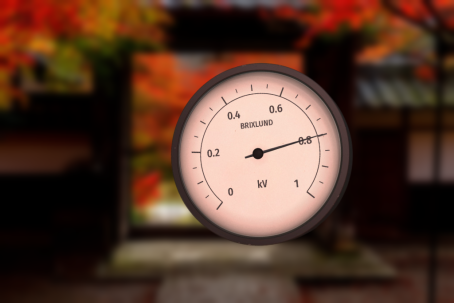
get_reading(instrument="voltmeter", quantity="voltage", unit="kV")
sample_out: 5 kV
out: 0.8 kV
